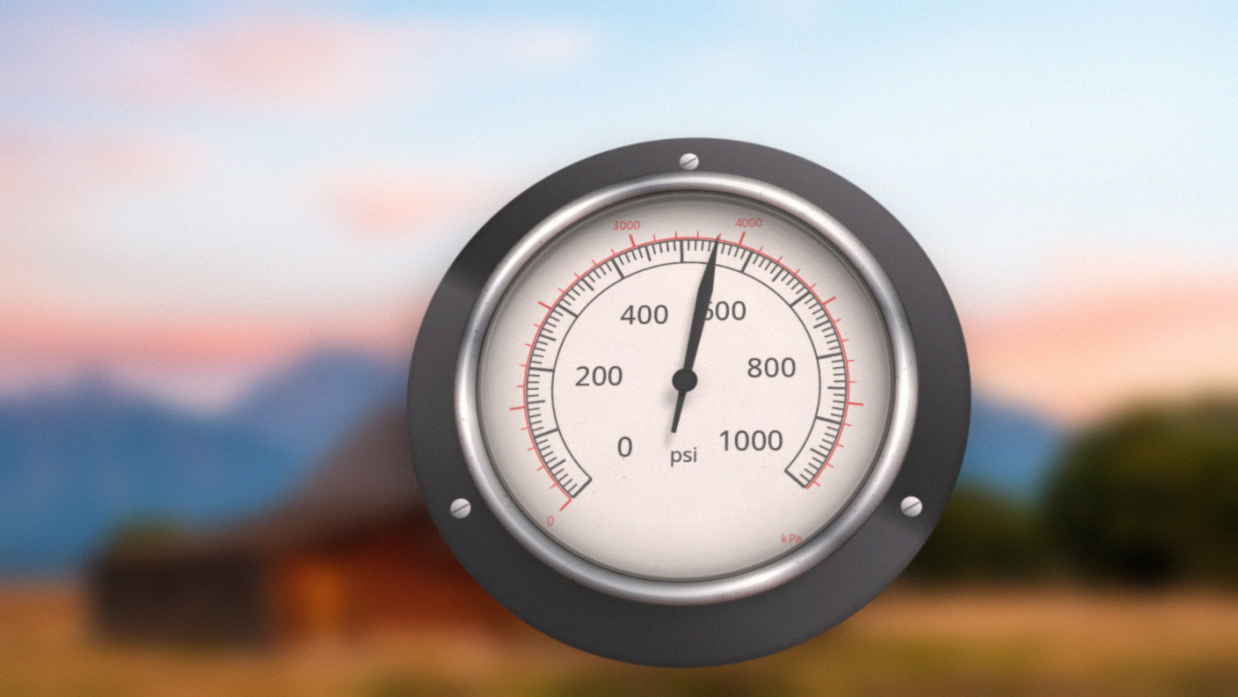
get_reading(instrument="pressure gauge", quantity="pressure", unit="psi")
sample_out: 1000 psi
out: 550 psi
